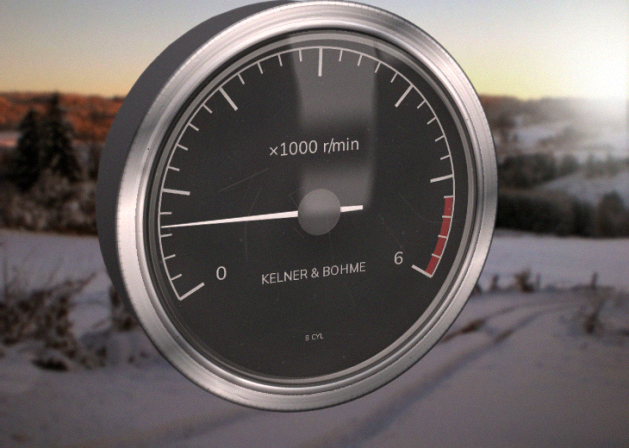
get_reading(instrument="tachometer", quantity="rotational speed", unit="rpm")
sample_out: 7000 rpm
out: 700 rpm
